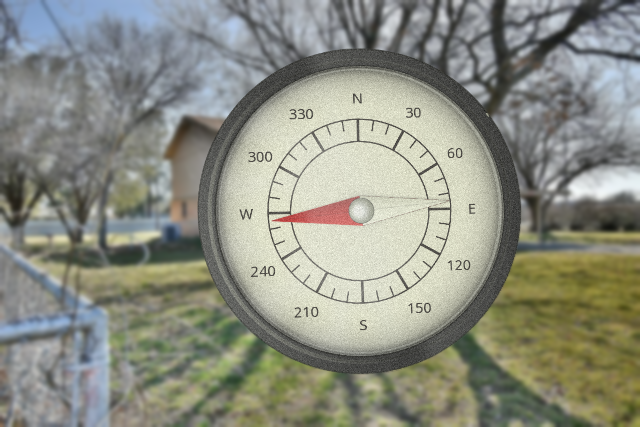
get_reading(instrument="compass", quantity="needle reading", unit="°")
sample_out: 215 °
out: 265 °
